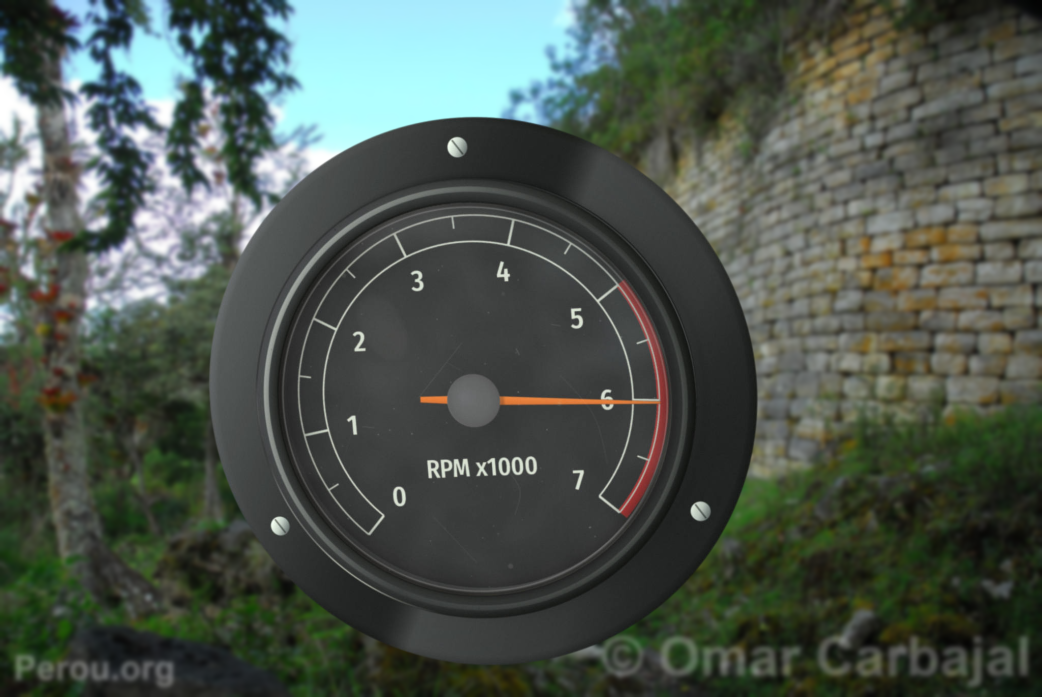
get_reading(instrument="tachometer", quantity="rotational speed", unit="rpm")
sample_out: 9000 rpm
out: 6000 rpm
